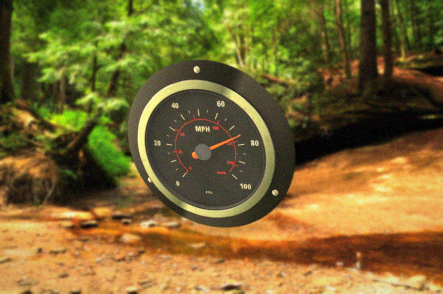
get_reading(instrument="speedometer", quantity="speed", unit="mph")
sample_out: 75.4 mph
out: 75 mph
